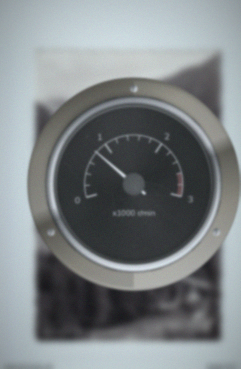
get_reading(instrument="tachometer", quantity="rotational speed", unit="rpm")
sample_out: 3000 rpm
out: 800 rpm
